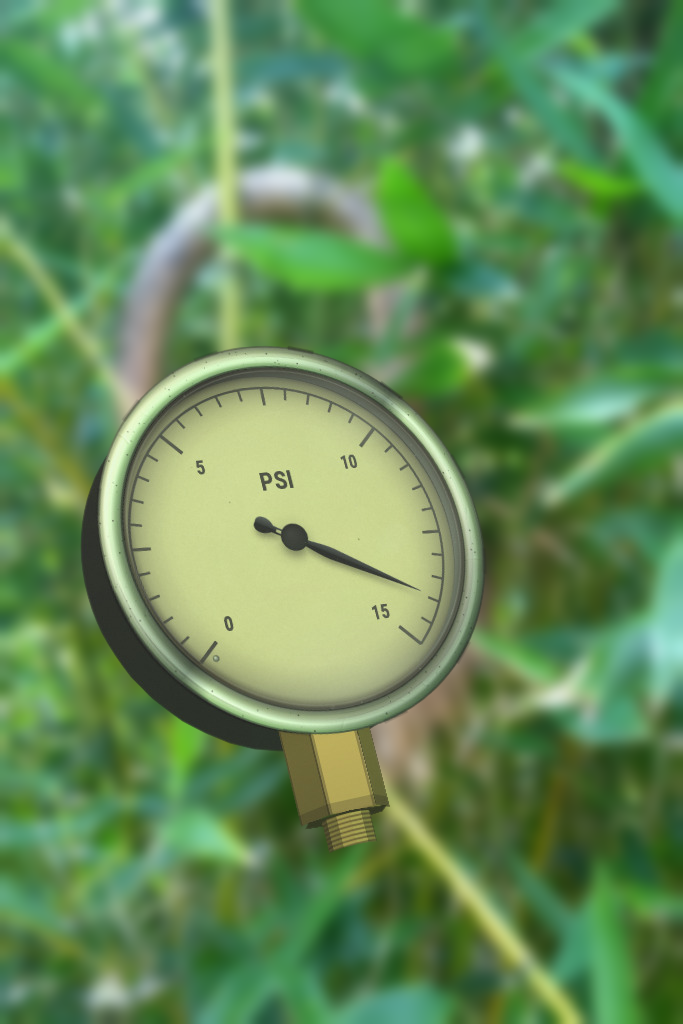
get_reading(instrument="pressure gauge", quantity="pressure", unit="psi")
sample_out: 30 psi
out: 14 psi
